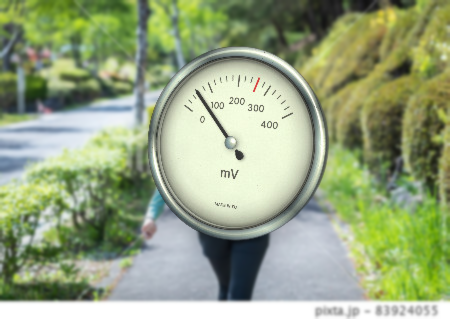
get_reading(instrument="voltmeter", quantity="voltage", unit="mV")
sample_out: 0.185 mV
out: 60 mV
